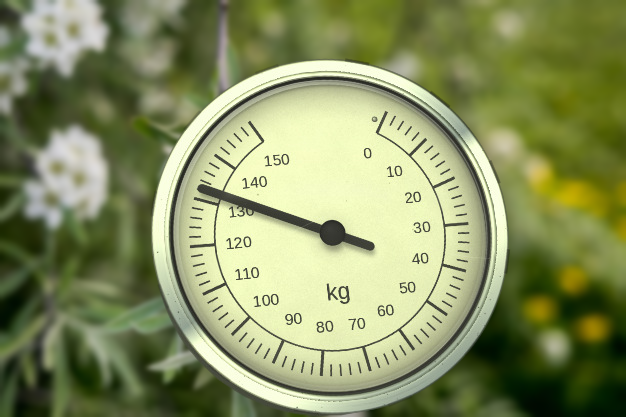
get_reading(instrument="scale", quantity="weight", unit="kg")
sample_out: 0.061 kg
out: 132 kg
